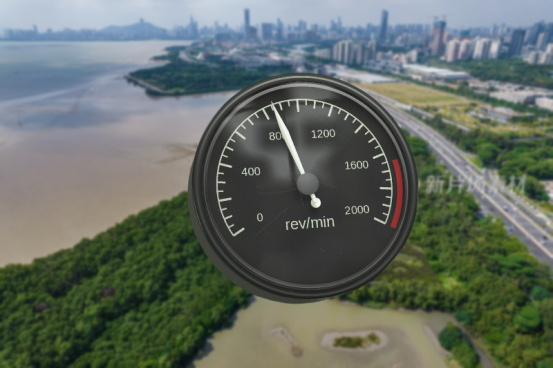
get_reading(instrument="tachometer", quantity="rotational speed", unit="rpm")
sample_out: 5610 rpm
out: 850 rpm
